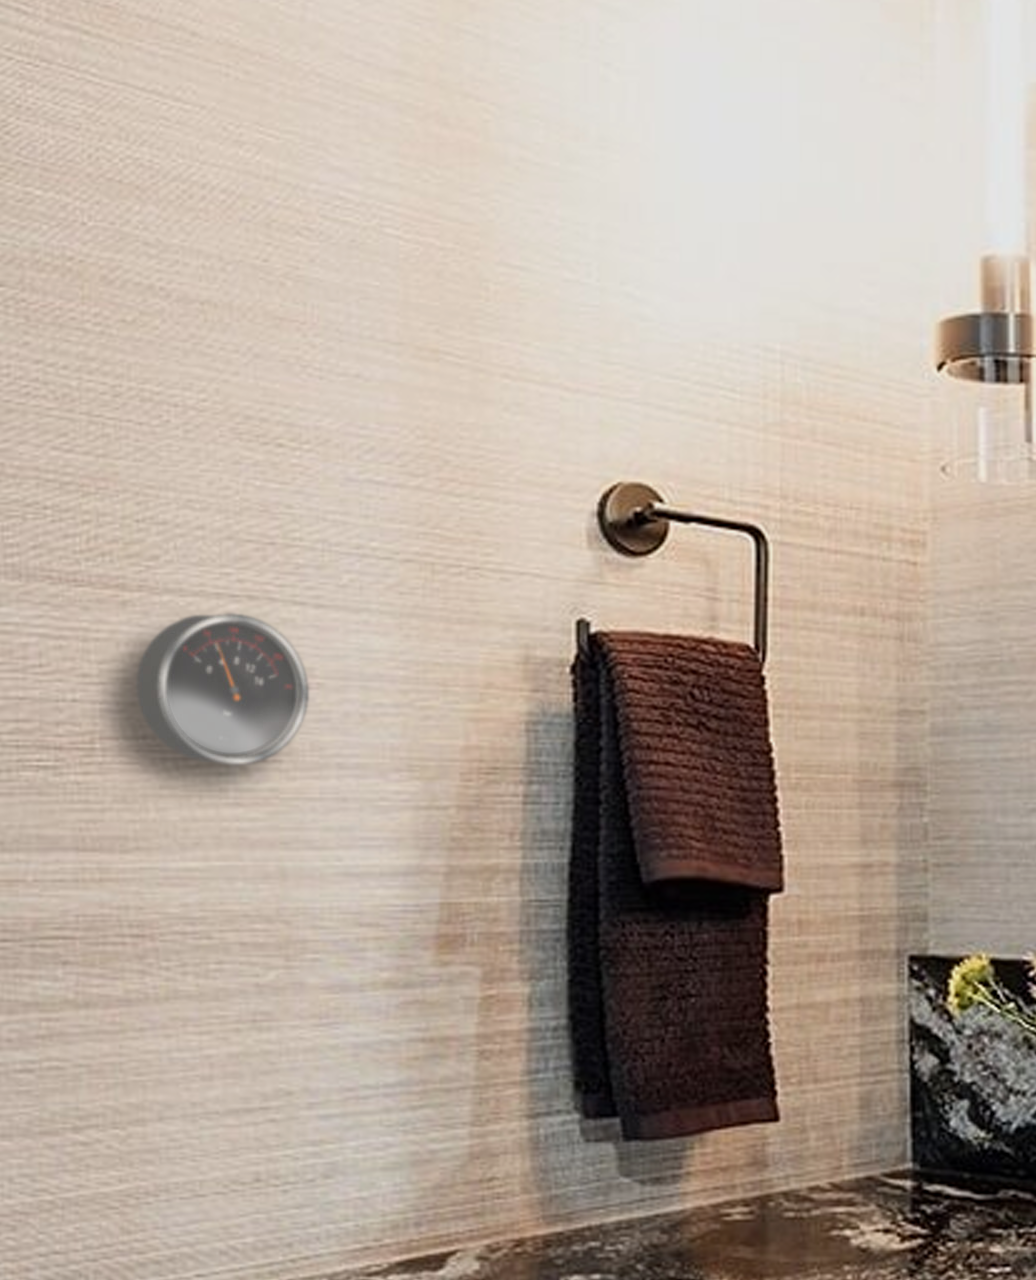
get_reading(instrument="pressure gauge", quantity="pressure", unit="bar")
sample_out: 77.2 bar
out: 4 bar
